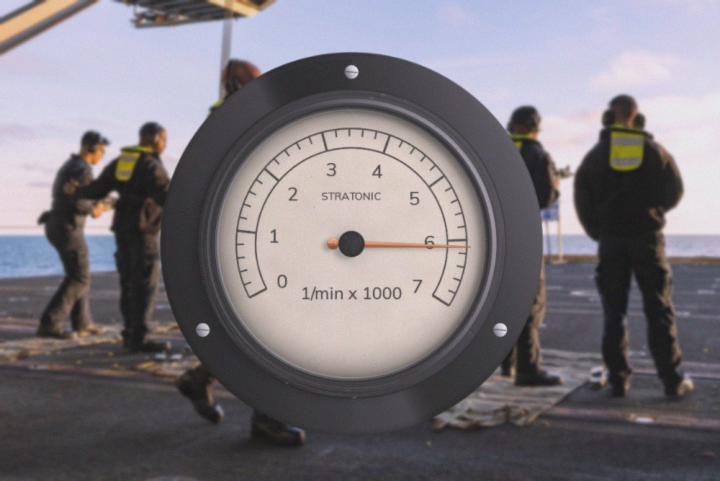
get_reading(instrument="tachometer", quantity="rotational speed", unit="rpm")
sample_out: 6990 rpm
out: 6100 rpm
